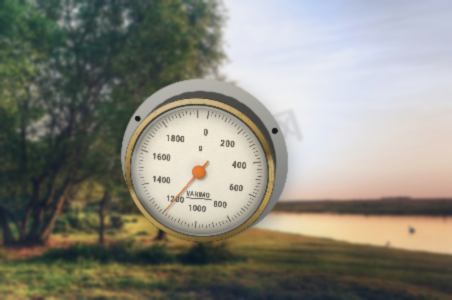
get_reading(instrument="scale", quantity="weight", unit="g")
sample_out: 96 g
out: 1200 g
